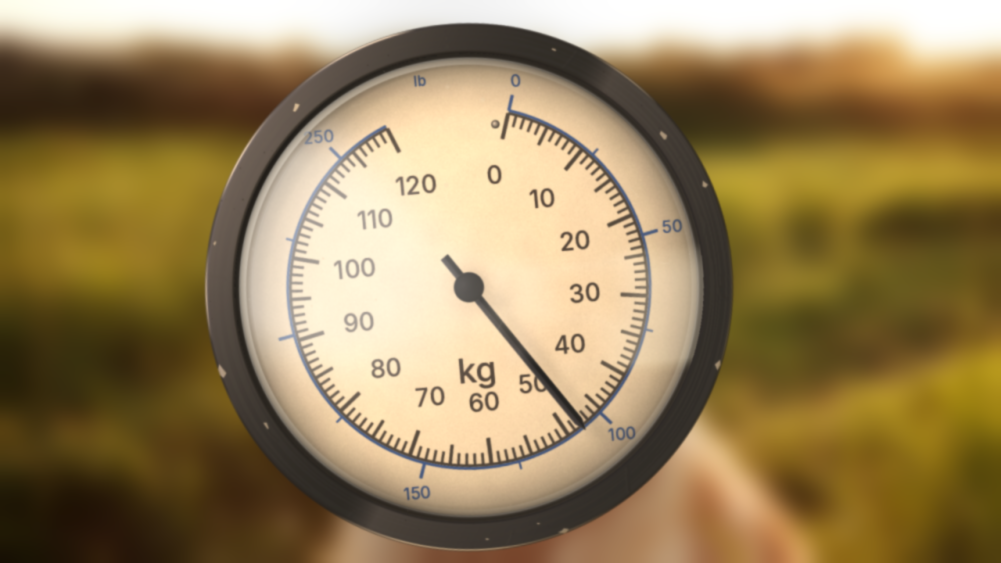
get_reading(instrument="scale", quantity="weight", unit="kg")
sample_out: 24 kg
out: 48 kg
